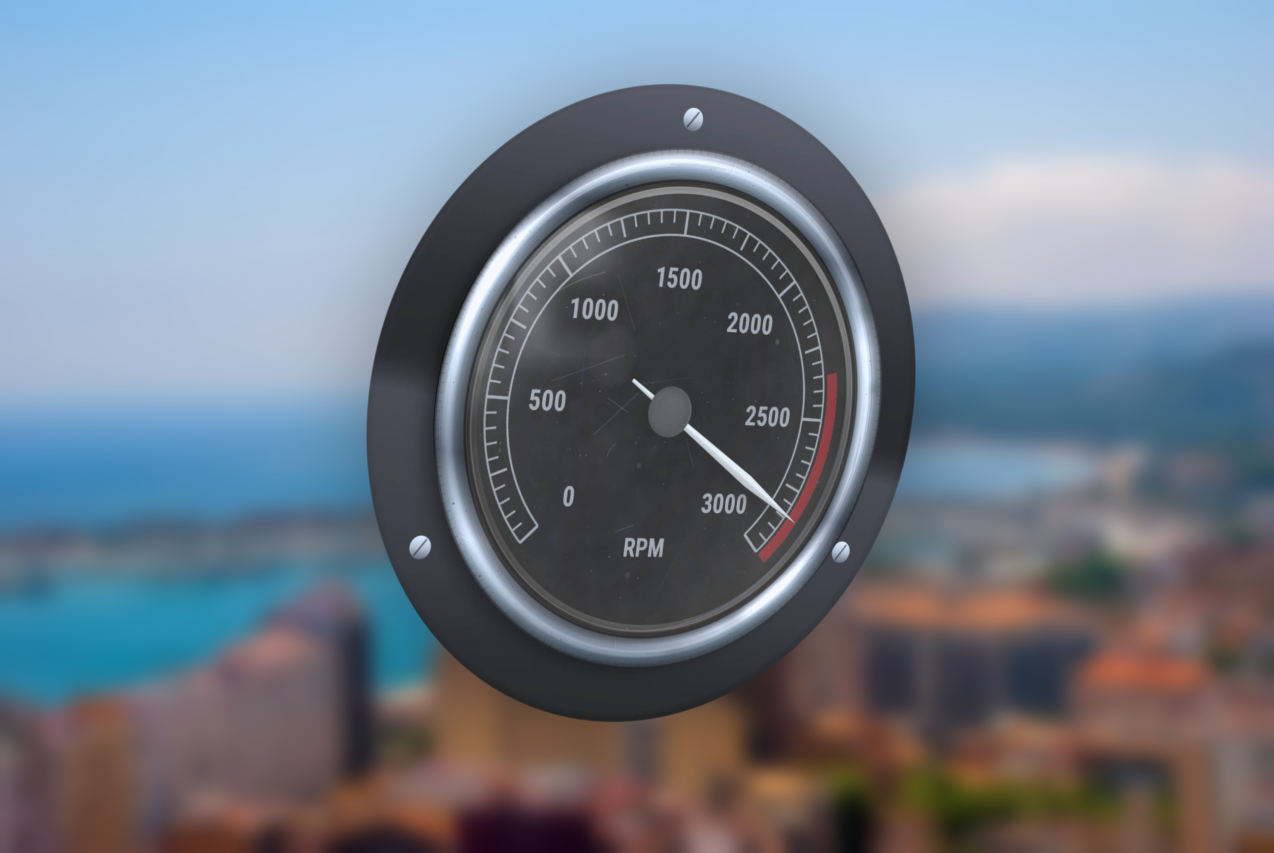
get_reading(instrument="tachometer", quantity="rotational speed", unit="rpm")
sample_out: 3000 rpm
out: 2850 rpm
